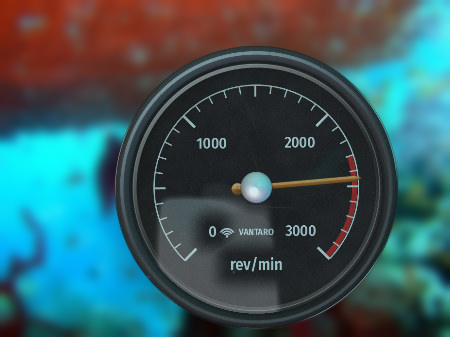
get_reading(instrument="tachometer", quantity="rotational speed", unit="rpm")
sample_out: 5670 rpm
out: 2450 rpm
